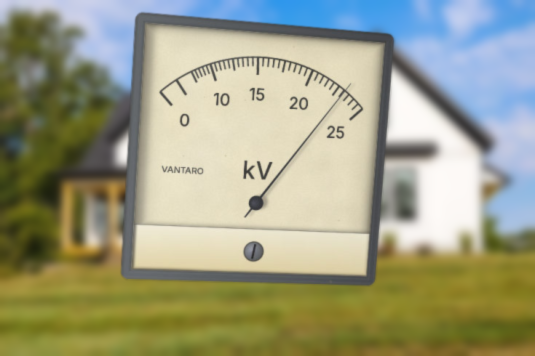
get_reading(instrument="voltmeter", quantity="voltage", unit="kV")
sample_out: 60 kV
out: 23 kV
